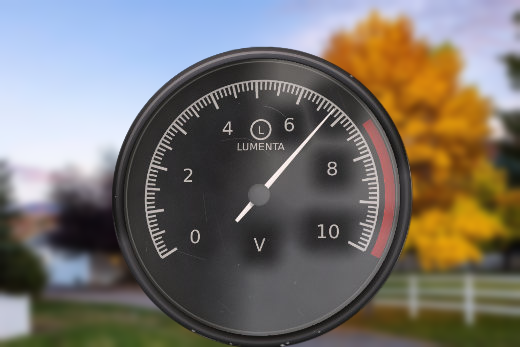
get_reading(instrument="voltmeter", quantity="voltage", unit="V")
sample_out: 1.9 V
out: 6.8 V
